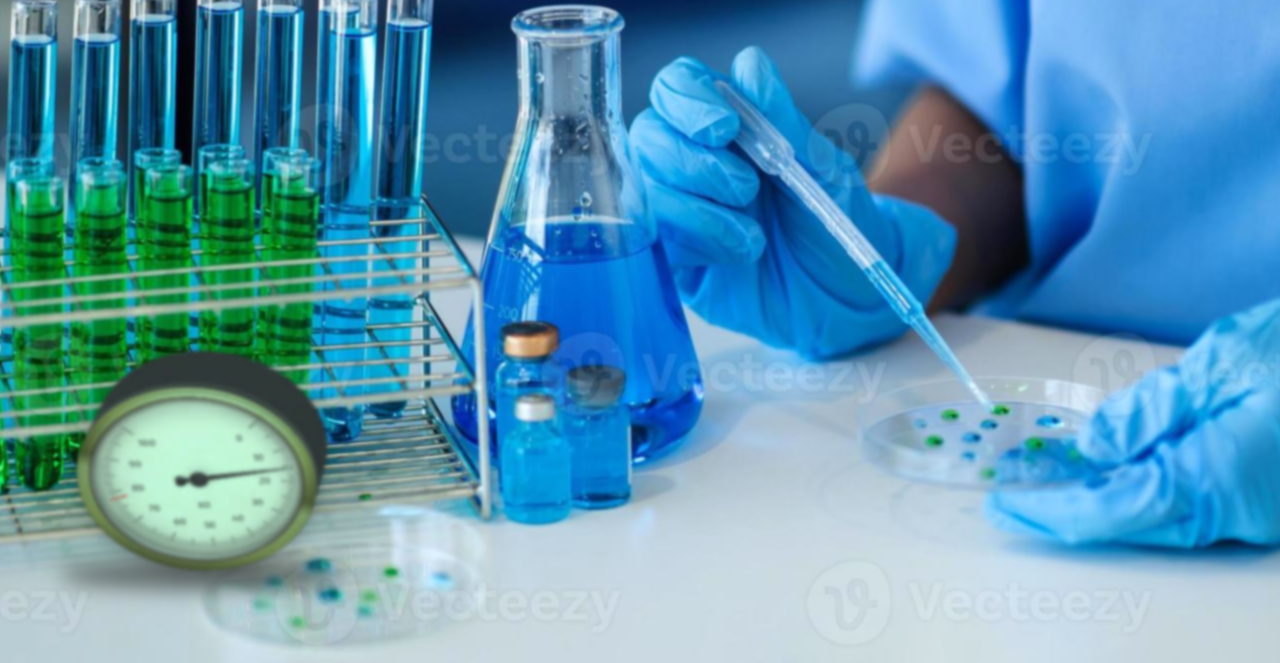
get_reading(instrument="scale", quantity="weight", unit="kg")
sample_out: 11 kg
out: 15 kg
